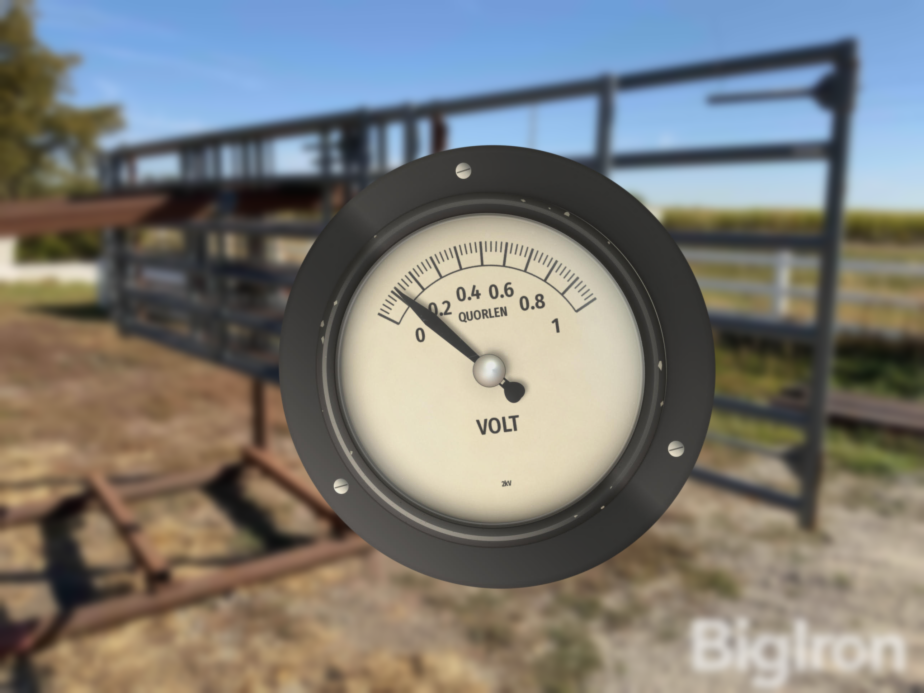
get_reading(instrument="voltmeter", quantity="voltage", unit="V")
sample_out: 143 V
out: 0.12 V
